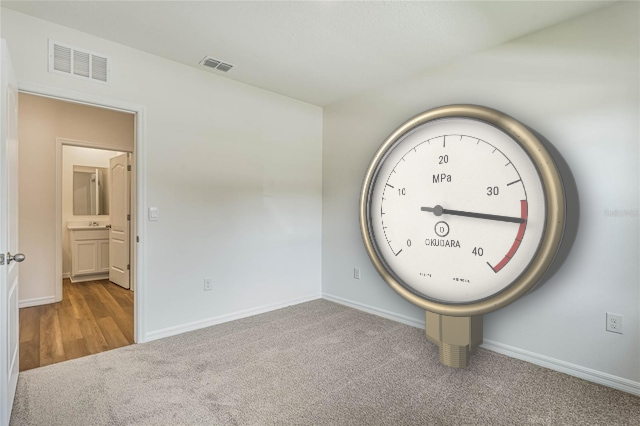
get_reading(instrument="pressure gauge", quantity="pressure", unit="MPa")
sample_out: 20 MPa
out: 34 MPa
